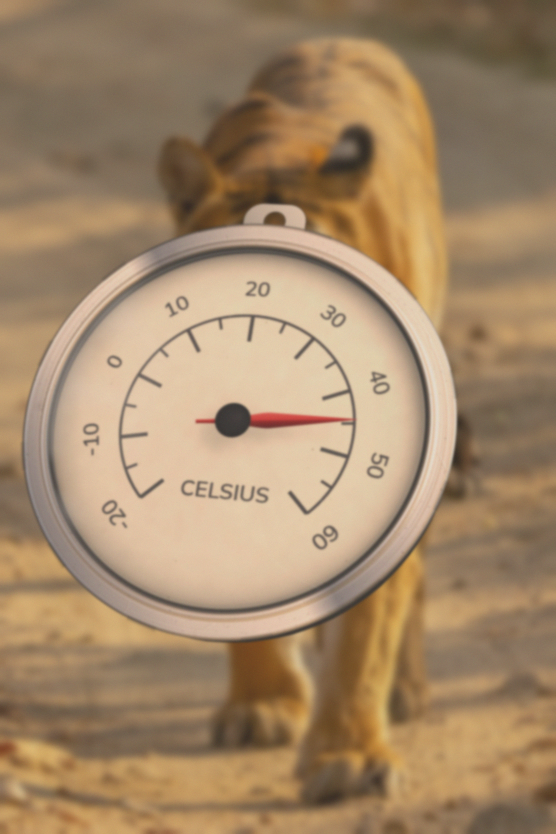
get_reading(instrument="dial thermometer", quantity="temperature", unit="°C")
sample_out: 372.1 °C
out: 45 °C
